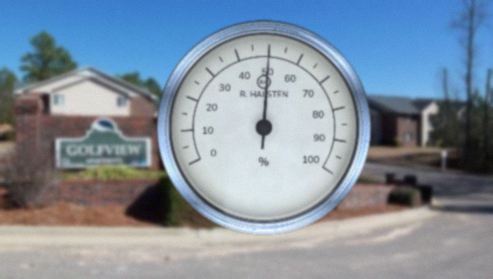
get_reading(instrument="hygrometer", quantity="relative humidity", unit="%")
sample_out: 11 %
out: 50 %
